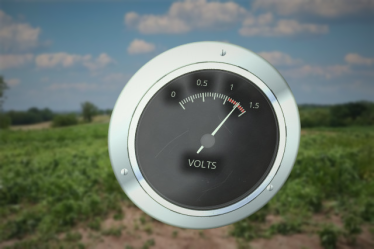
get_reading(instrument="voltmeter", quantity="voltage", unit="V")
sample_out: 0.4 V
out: 1.25 V
